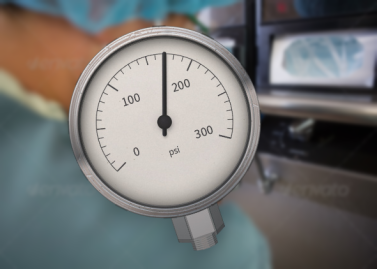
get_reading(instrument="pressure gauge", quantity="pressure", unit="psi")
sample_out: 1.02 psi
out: 170 psi
